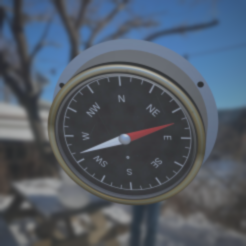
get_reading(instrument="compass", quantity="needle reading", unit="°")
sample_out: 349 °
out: 70 °
